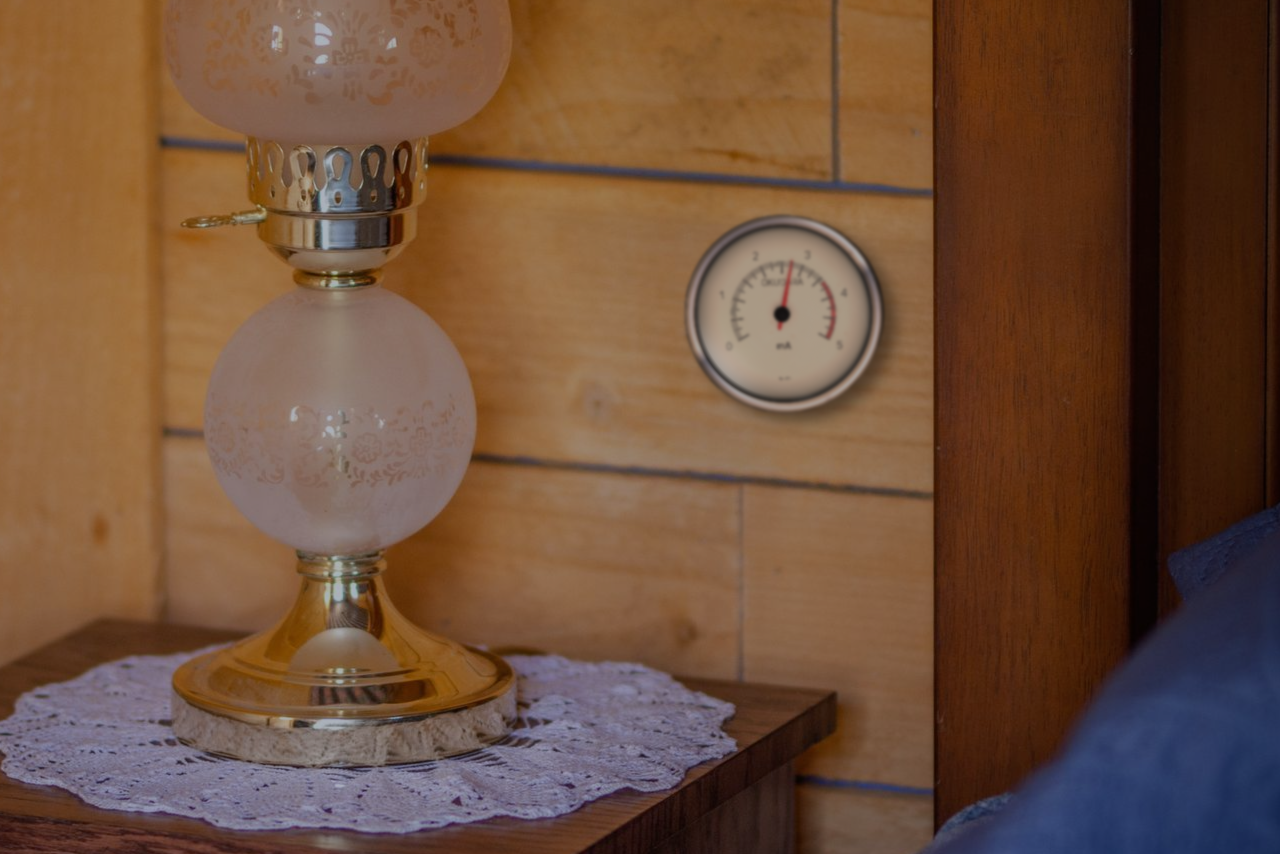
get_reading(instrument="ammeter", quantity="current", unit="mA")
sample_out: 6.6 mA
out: 2.75 mA
